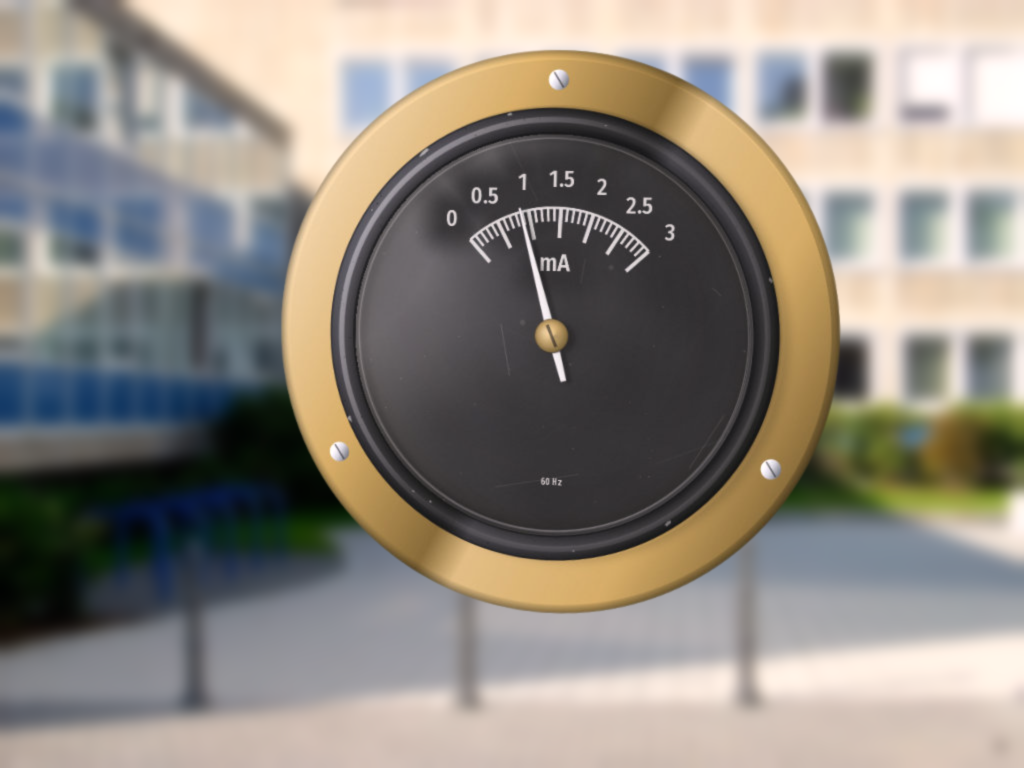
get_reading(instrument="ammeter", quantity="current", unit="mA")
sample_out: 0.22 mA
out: 0.9 mA
